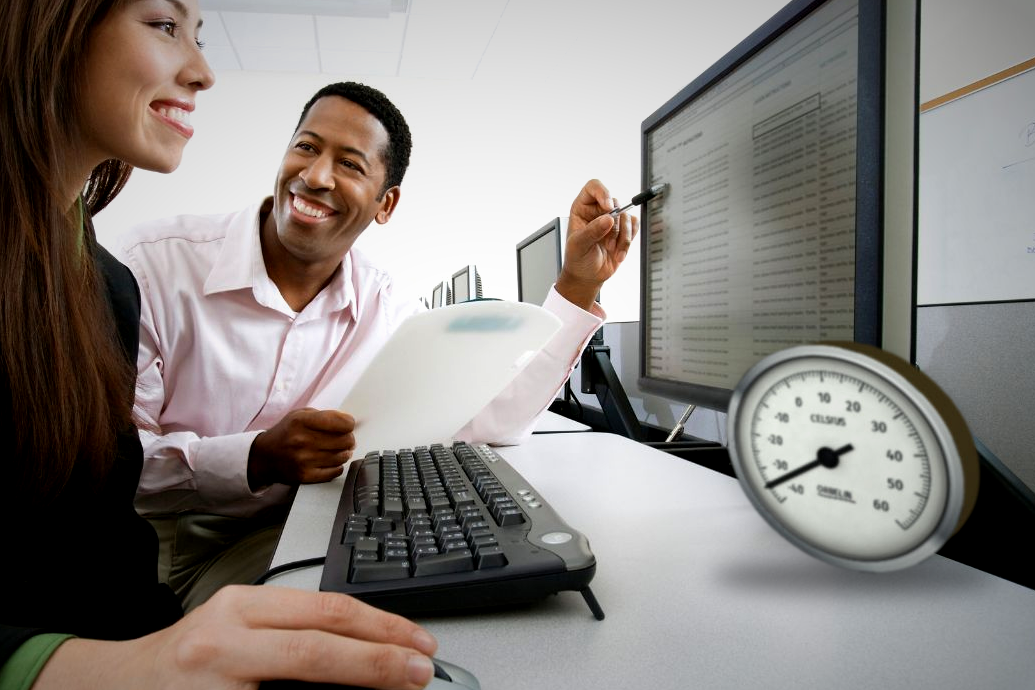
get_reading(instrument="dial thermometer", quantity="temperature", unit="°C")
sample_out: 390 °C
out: -35 °C
